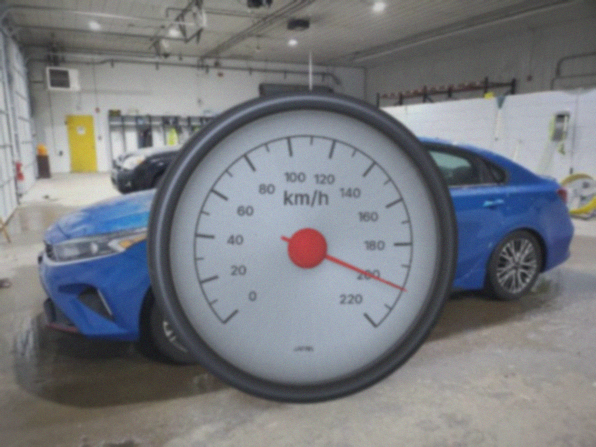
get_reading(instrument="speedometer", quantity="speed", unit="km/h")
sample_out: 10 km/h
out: 200 km/h
